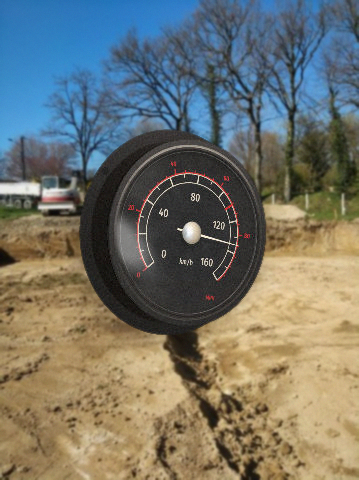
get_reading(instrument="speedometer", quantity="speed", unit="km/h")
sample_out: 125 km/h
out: 135 km/h
